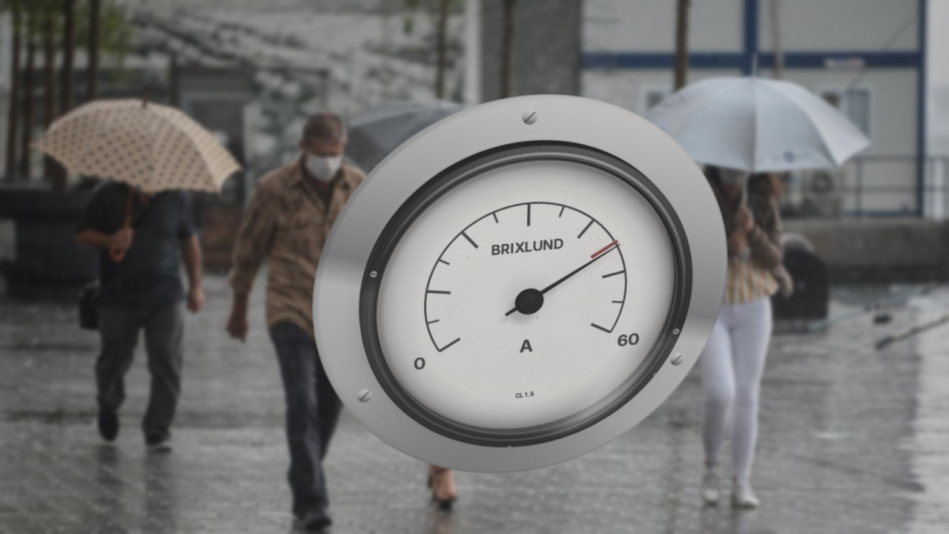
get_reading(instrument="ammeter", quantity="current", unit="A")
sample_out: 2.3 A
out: 45 A
